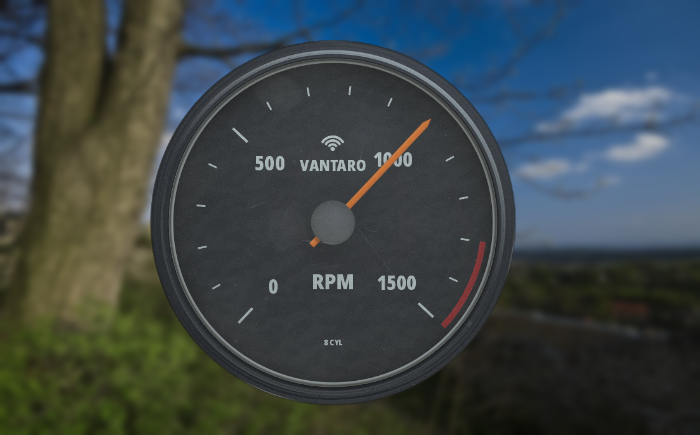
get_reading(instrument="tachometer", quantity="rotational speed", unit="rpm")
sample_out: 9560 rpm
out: 1000 rpm
